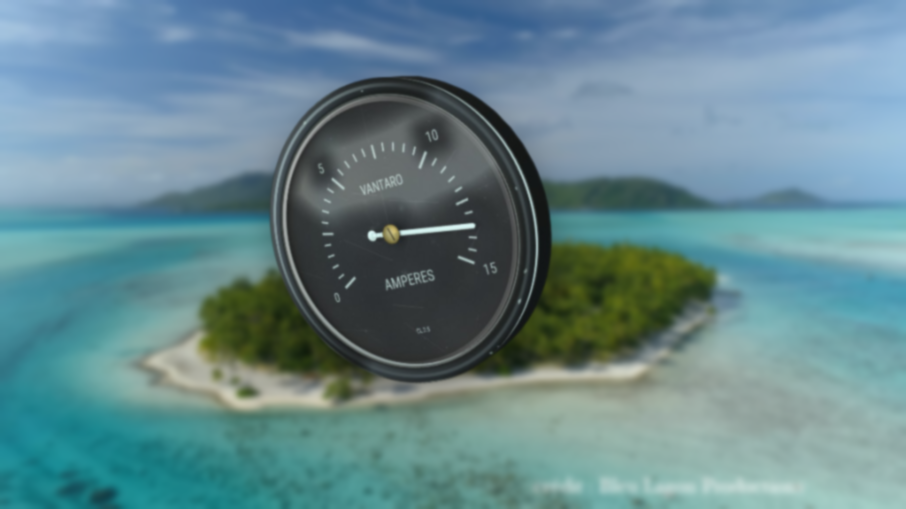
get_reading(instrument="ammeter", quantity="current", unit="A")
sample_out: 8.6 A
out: 13.5 A
